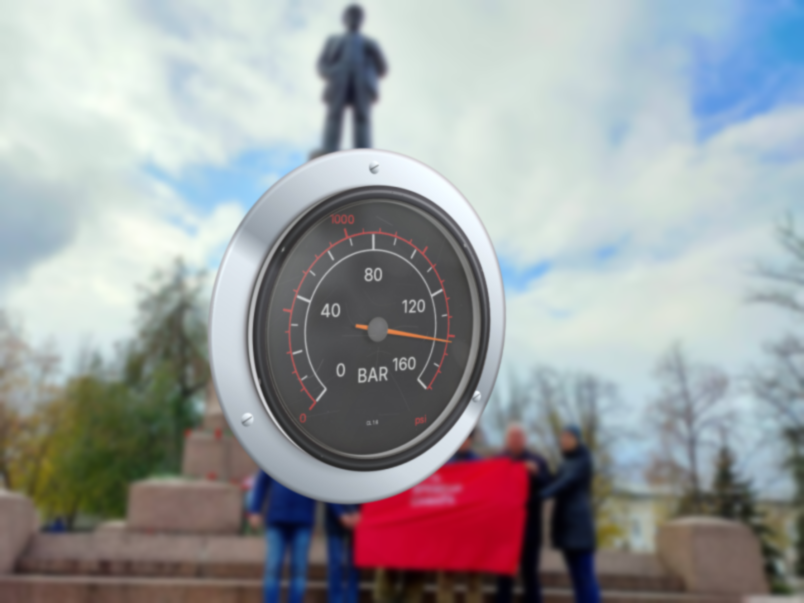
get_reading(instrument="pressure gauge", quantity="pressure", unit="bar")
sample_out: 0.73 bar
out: 140 bar
